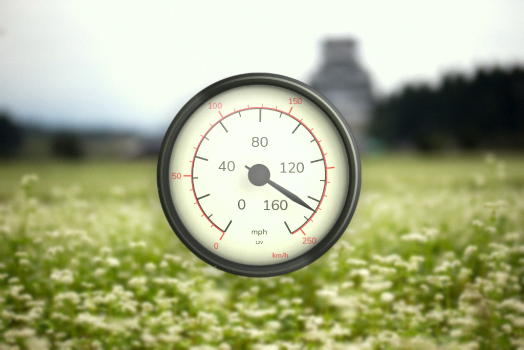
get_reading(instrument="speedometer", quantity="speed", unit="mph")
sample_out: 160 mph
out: 145 mph
